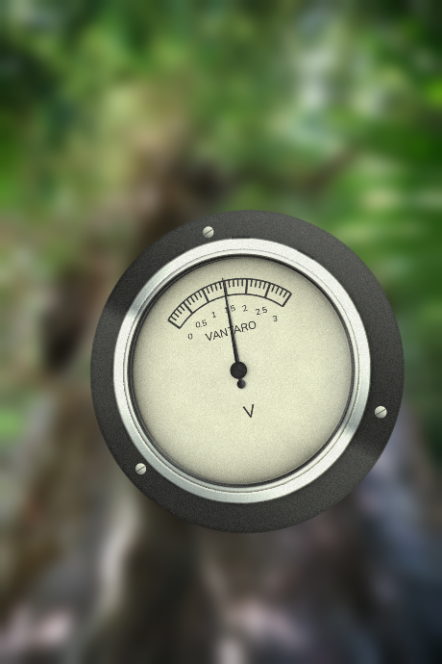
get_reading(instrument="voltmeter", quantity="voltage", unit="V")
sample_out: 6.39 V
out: 1.5 V
